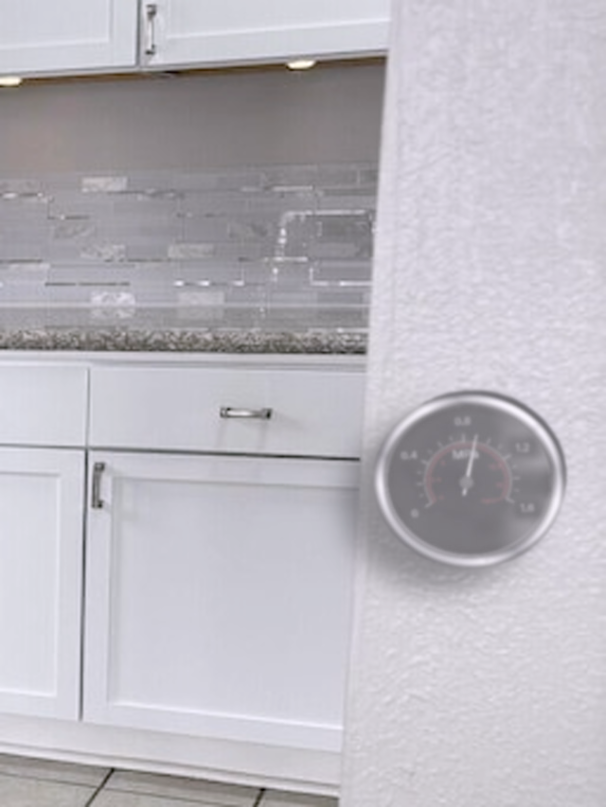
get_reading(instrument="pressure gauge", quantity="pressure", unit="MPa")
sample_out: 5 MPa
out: 0.9 MPa
